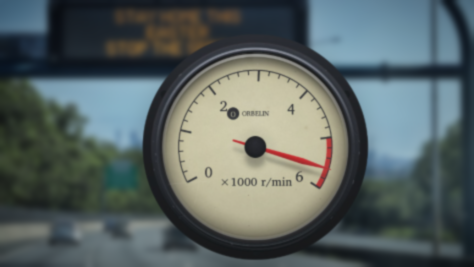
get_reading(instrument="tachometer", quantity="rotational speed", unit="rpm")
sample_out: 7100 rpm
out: 5600 rpm
